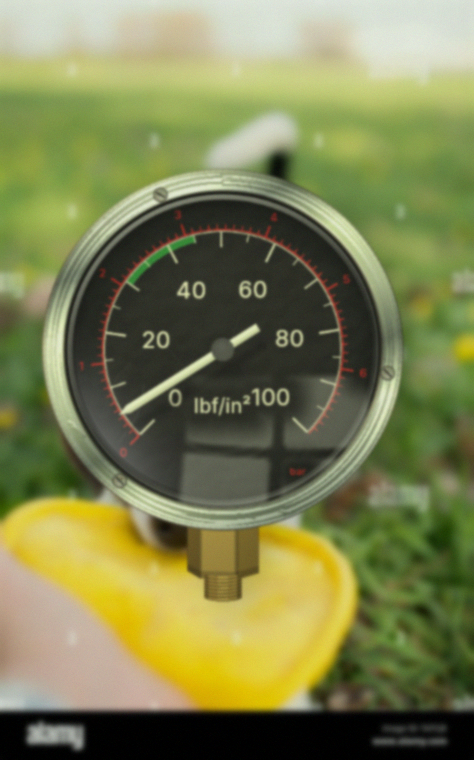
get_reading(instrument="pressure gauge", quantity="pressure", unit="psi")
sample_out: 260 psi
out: 5 psi
